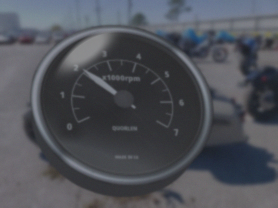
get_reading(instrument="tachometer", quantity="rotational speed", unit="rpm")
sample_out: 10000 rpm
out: 2000 rpm
